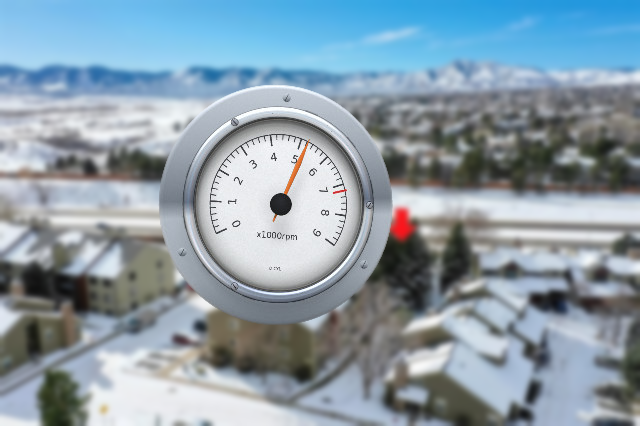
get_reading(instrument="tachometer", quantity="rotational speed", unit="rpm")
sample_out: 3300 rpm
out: 5200 rpm
